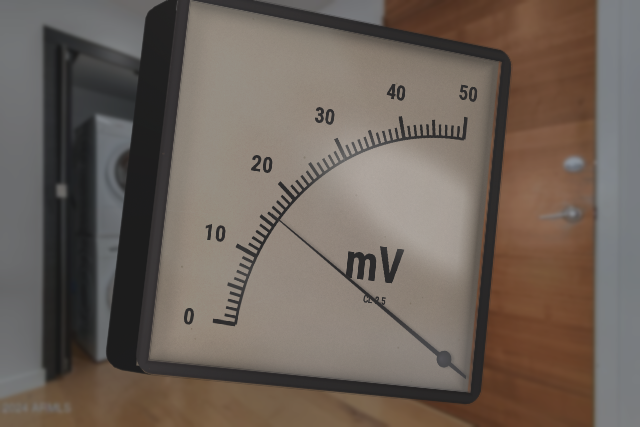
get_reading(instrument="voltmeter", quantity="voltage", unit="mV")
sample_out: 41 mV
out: 16 mV
